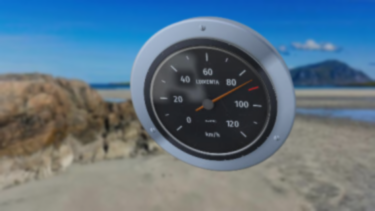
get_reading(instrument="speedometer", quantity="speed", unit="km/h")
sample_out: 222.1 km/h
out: 85 km/h
